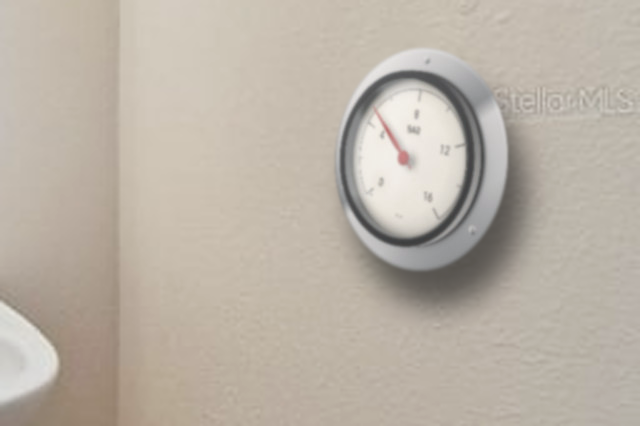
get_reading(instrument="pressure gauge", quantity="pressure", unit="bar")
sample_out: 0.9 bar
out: 5 bar
